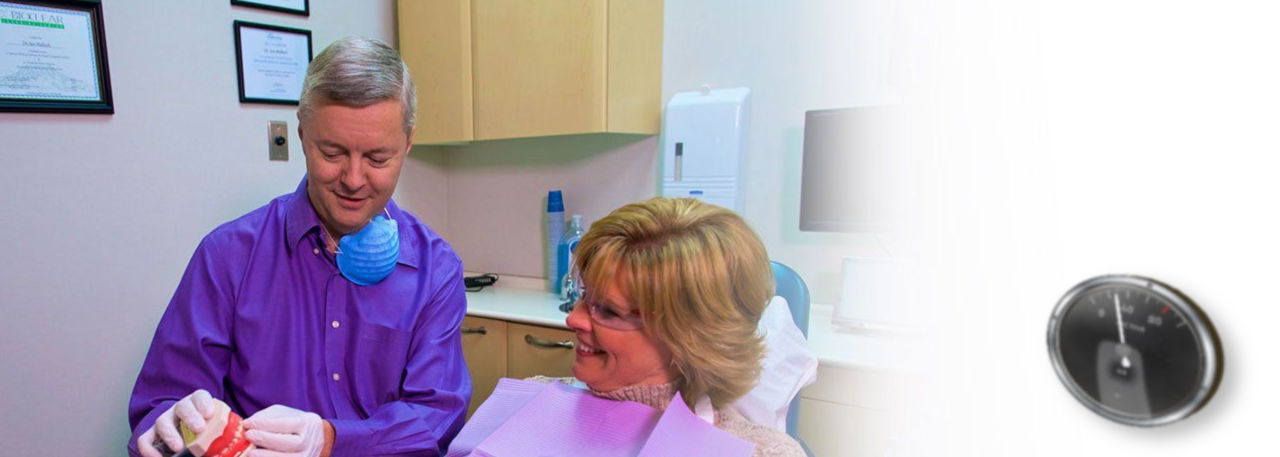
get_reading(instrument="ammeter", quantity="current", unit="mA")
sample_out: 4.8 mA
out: 30 mA
